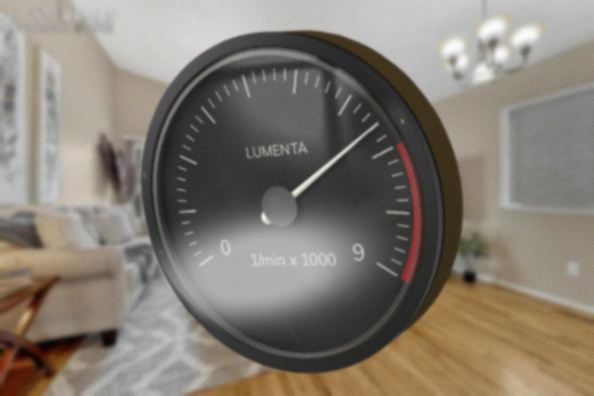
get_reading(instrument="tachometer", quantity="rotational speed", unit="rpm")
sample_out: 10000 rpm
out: 6600 rpm
